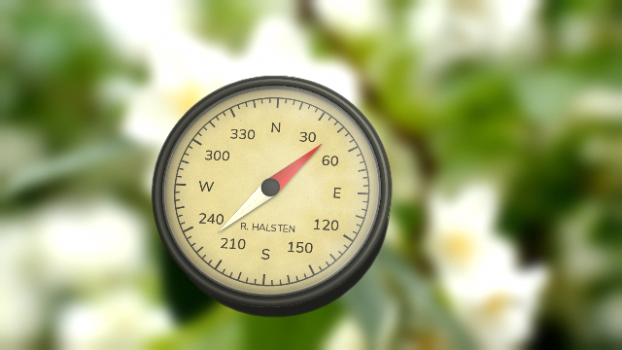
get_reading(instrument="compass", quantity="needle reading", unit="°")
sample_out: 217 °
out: 45 °
